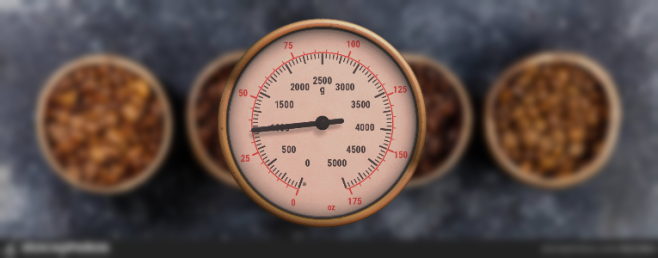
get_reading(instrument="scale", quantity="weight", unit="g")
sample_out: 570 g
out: 1000 g
